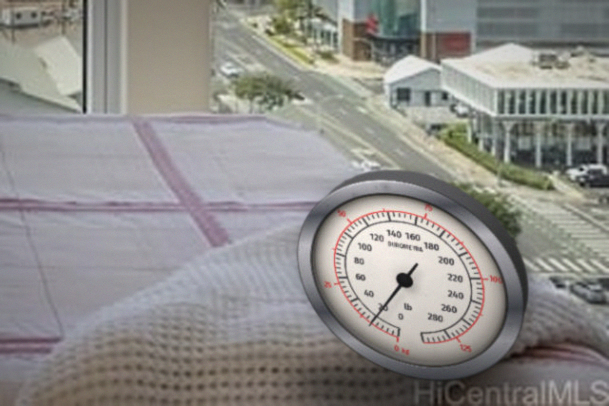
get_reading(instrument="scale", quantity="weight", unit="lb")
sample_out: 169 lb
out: 20 lb
